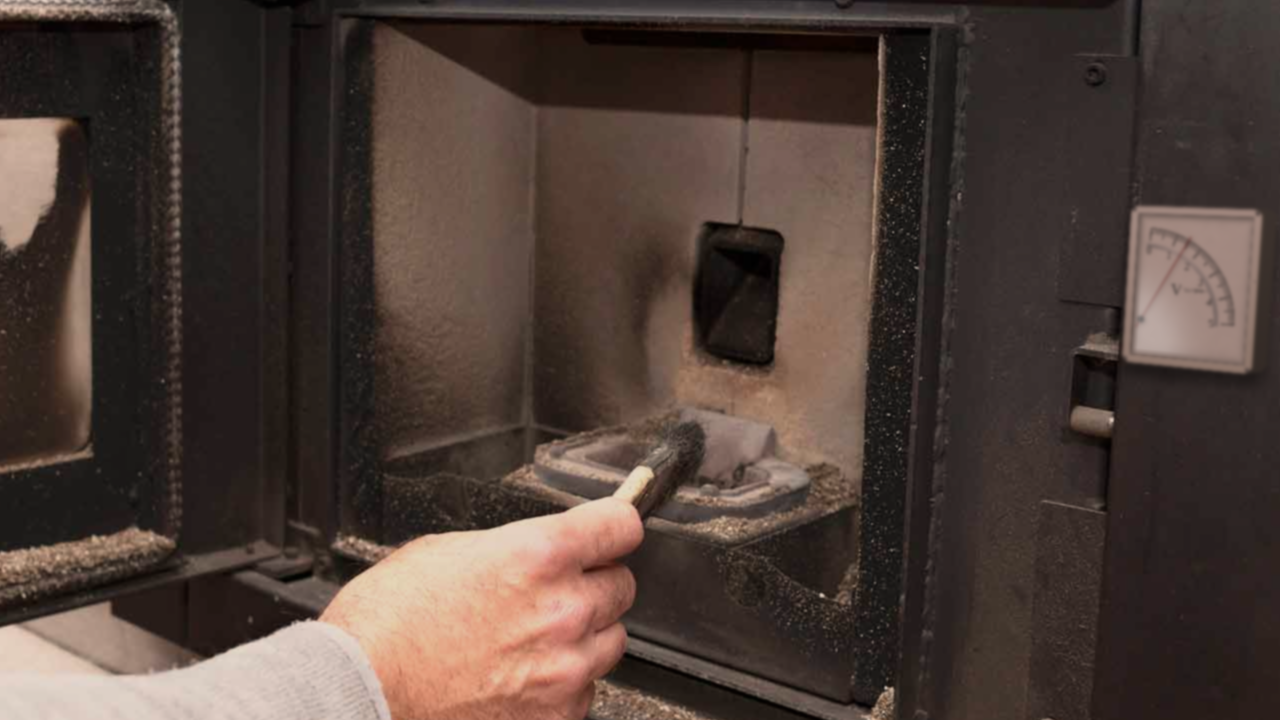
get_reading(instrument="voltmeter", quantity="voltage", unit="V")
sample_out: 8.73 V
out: 1.5 V
